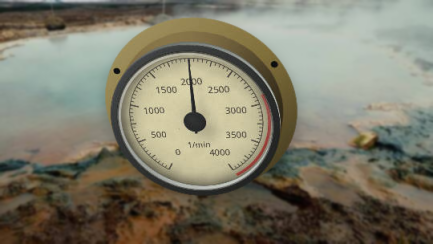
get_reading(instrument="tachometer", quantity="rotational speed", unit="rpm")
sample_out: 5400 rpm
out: 2000 rpm
